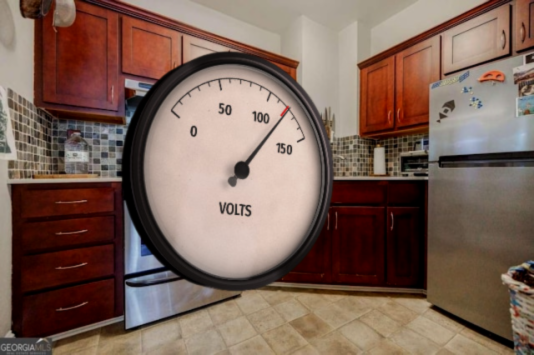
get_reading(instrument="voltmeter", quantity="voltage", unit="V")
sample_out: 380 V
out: 120 V
